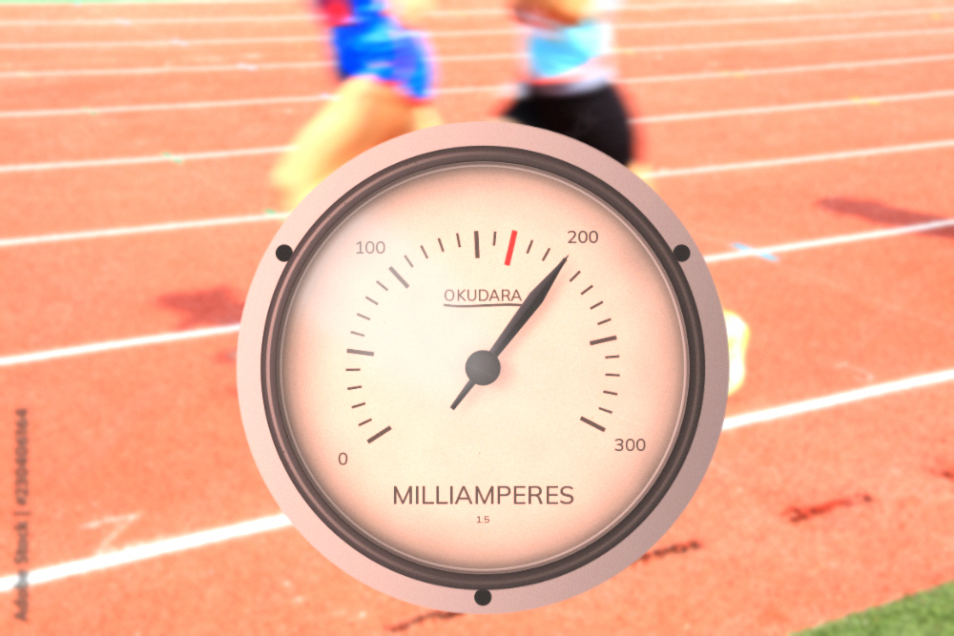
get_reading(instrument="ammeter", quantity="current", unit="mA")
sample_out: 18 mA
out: 200 mA
